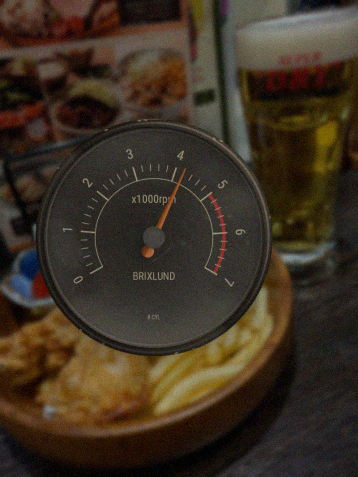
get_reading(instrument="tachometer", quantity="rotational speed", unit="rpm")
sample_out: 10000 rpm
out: 4200 rpm
